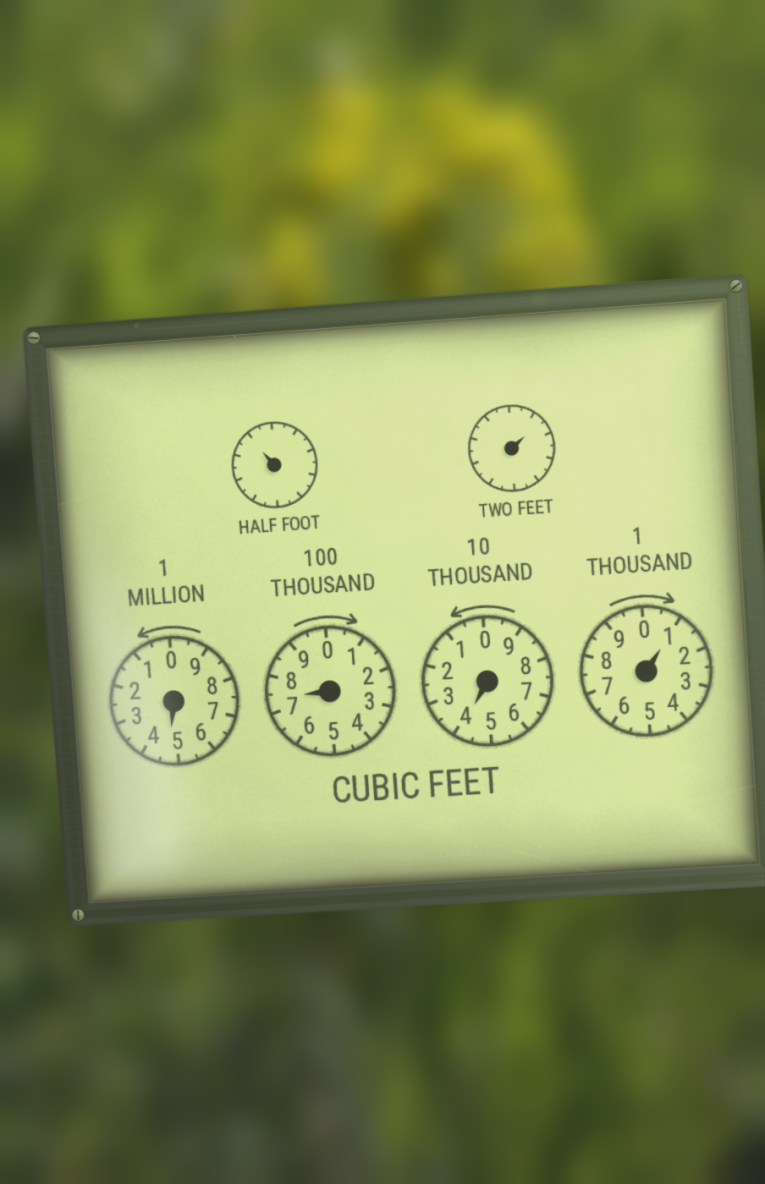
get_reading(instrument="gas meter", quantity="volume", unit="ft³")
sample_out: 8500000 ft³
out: 474100 ft³
